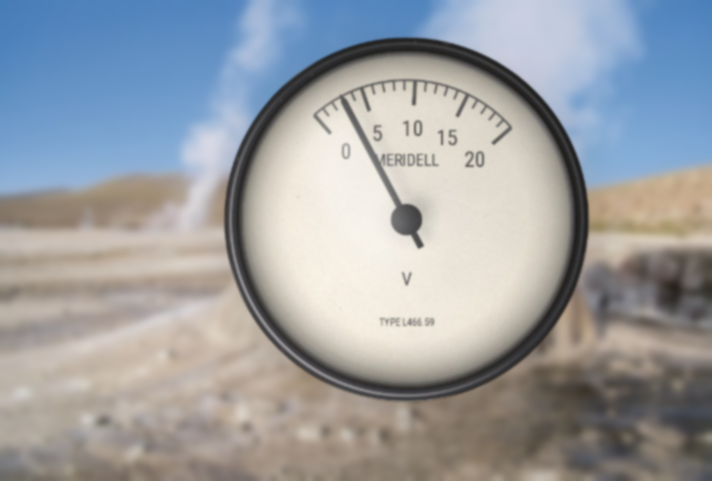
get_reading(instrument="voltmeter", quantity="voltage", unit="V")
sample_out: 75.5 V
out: 3 V
